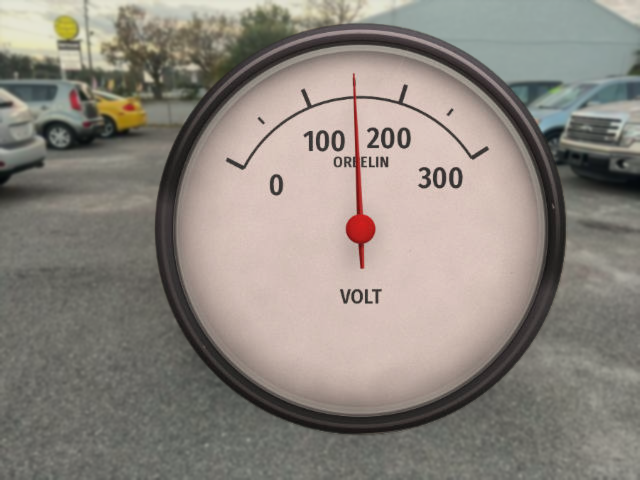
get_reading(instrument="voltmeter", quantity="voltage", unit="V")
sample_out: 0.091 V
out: 150 V
